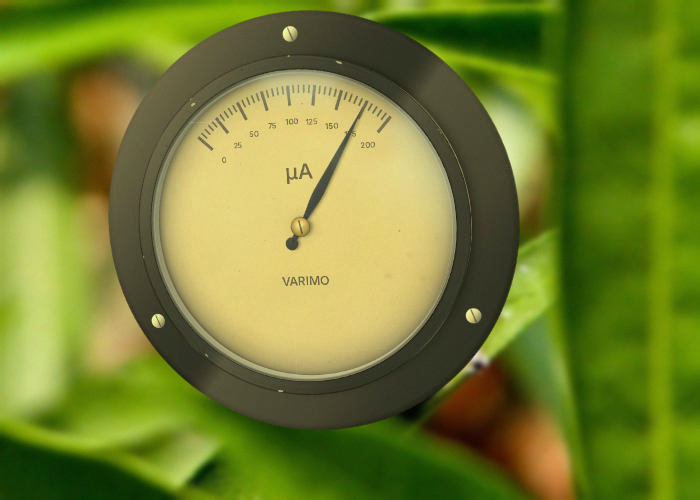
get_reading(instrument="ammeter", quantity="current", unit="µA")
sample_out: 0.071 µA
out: 175 µA
